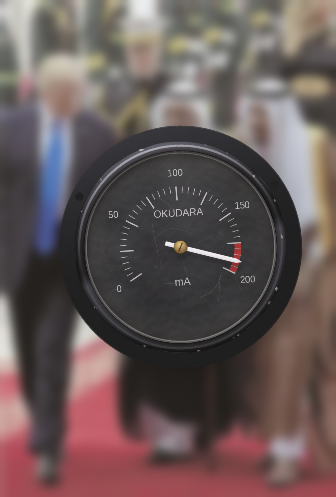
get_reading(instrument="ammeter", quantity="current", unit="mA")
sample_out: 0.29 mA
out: 190 mA
